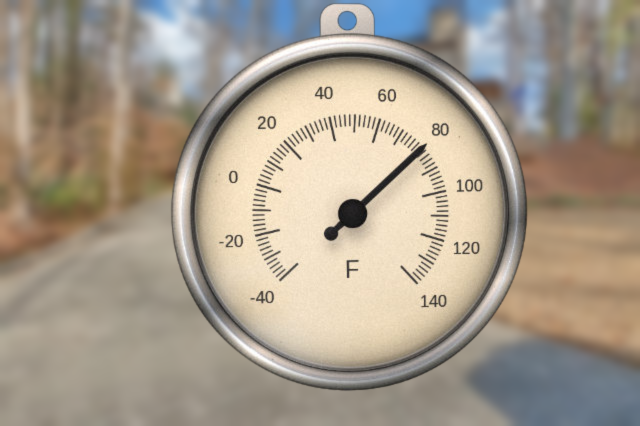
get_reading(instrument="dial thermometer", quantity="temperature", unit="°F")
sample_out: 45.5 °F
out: 80 °F
